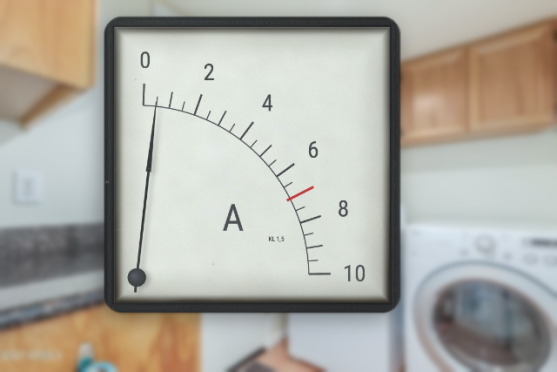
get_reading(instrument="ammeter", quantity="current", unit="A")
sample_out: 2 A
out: 0.5 A
